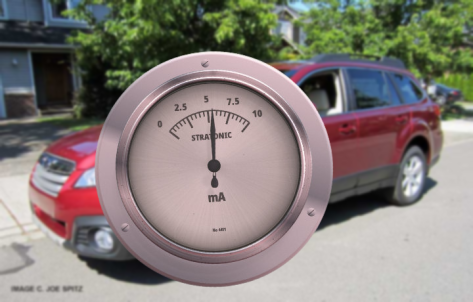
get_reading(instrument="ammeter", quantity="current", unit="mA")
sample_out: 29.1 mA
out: 5.5 mA
